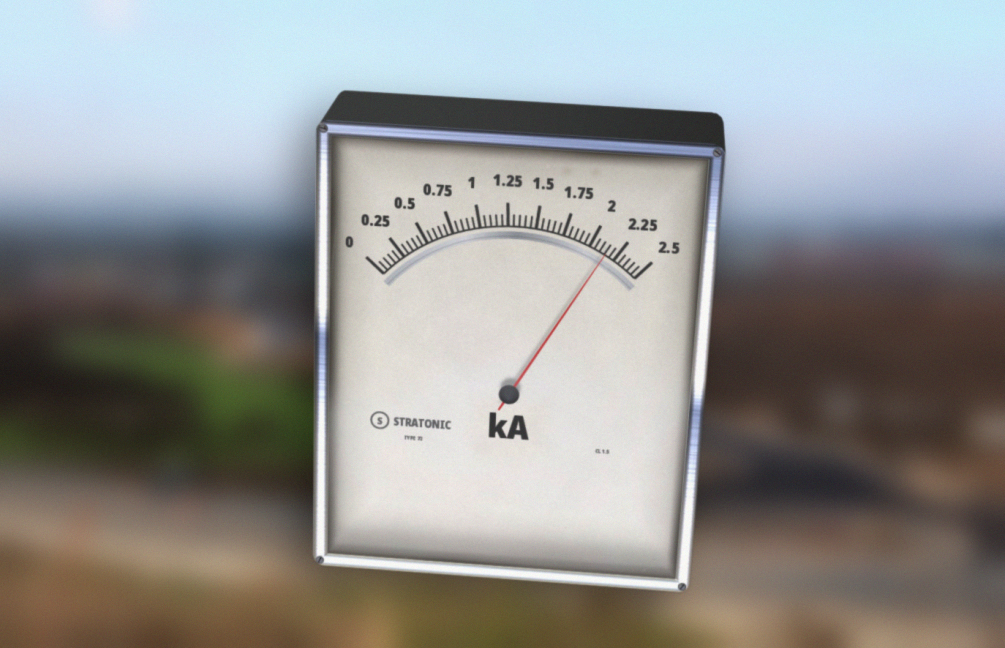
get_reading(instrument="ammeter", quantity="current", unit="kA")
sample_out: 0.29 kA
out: 2.15 kA
